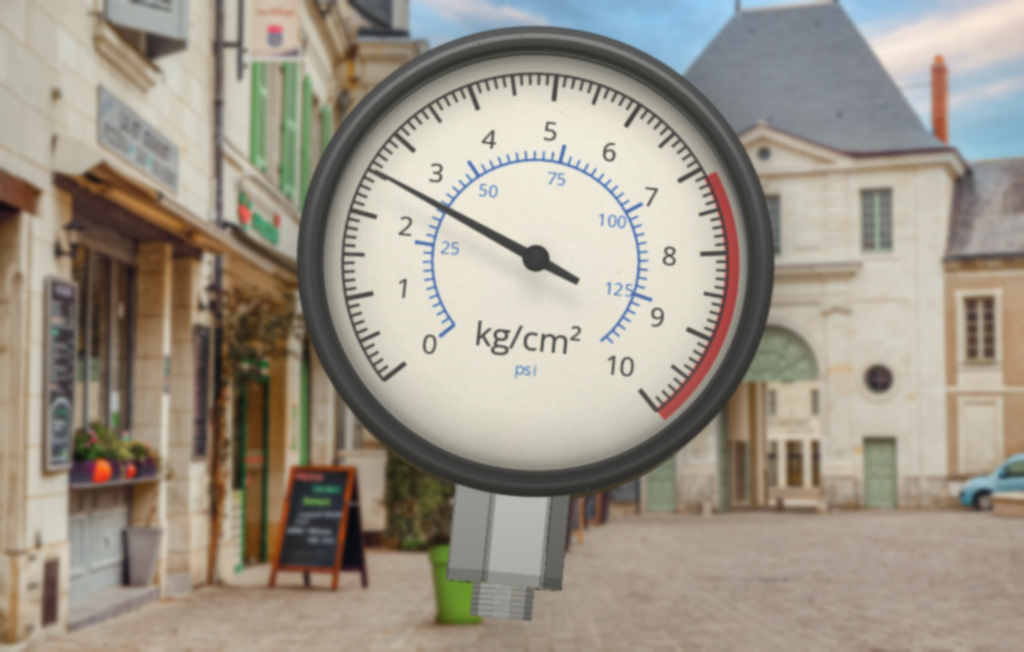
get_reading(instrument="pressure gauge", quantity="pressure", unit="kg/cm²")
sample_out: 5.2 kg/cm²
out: 2.5 kg/cm²
